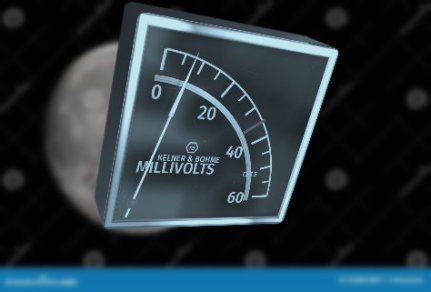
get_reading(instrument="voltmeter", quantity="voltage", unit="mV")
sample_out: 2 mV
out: 7.5 mV
